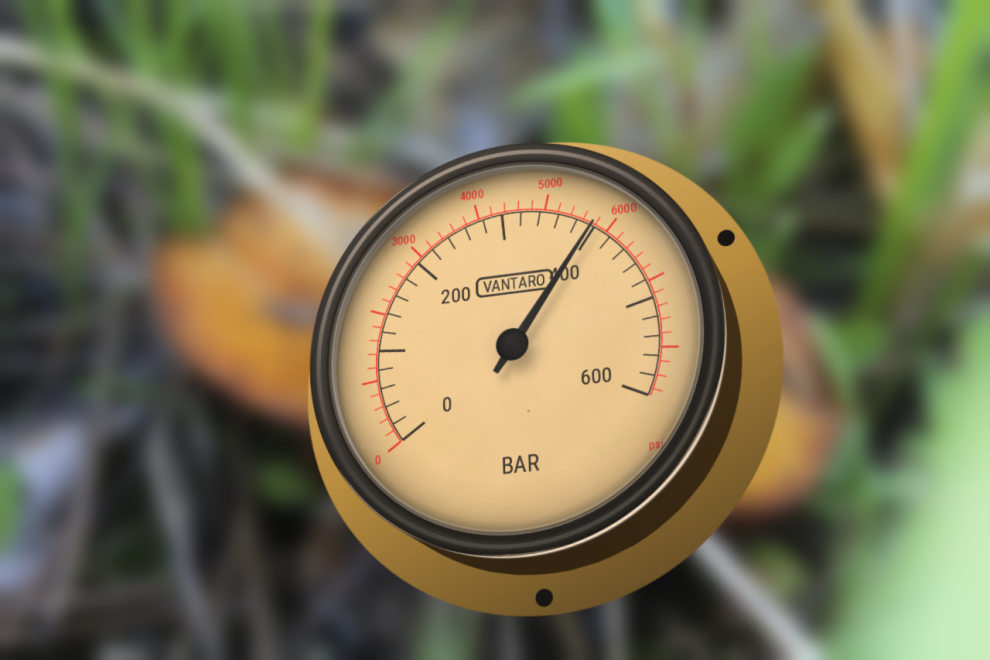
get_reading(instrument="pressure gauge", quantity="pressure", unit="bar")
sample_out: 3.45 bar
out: 400 bar
